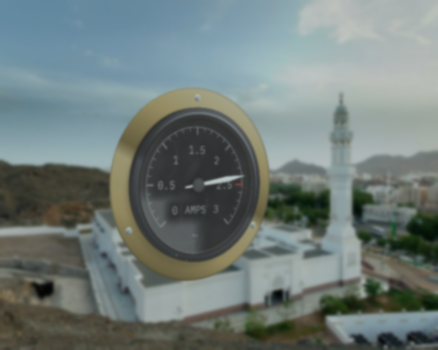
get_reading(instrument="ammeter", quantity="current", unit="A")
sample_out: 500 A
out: 2.4 A
